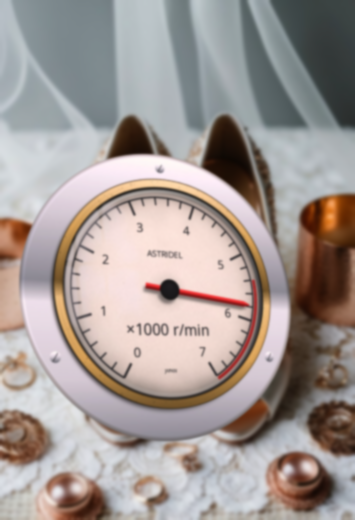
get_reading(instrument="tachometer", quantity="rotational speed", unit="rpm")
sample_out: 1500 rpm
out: 5800 rpm
